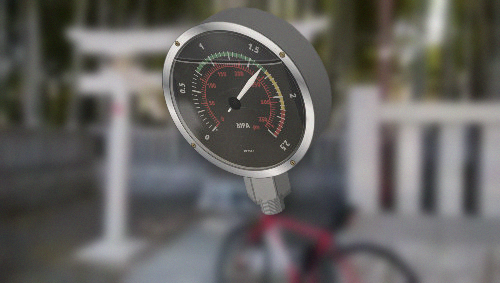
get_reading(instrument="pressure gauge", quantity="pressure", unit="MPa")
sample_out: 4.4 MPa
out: 1.65 MPa
